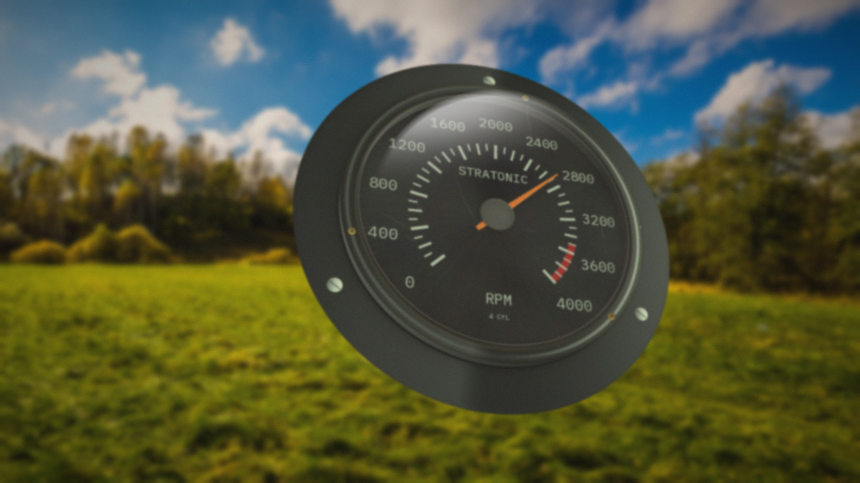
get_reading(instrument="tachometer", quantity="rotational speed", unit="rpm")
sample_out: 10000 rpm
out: 2700 rpm
